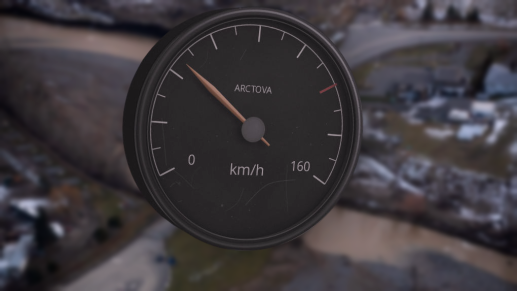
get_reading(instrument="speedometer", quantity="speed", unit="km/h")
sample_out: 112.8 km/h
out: 45 km/h
